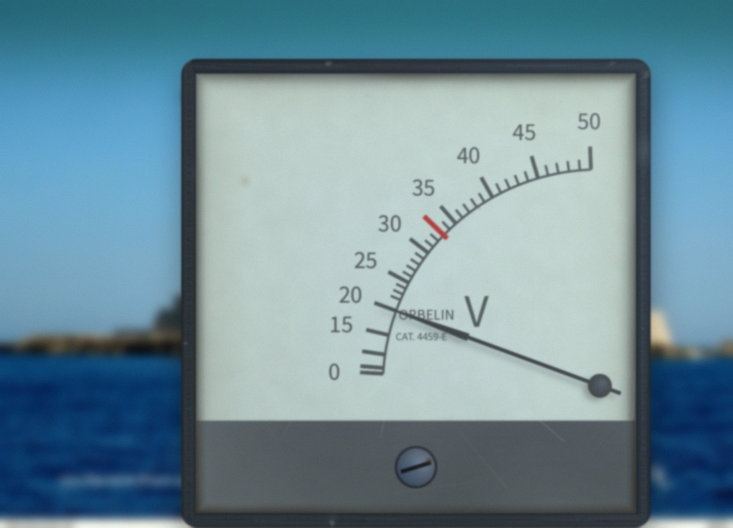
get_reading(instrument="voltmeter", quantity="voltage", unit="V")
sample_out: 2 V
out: 20 V
